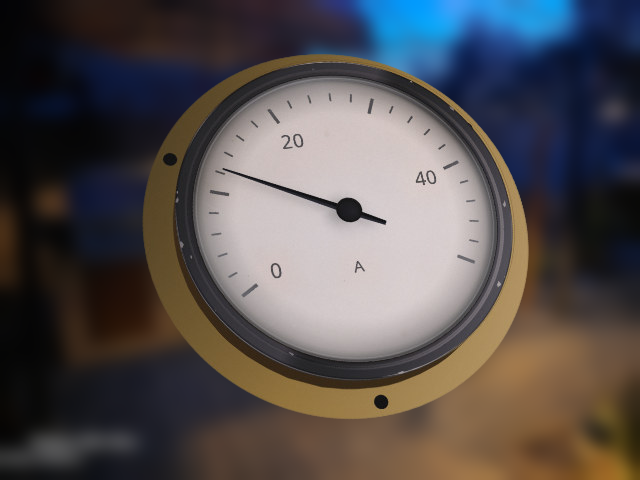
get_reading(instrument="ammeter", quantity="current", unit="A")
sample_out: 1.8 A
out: 12 A
